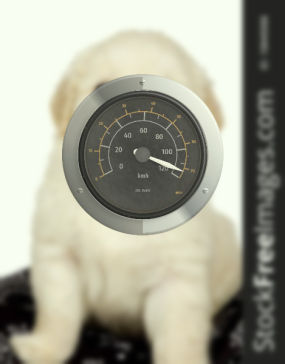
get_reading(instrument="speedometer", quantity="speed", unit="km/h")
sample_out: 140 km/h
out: 115 km/h
